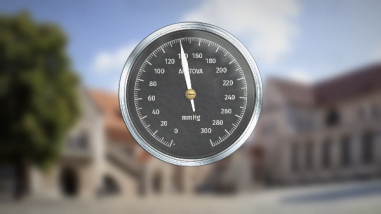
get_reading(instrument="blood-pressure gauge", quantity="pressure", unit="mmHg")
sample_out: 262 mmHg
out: 140 mmHg
